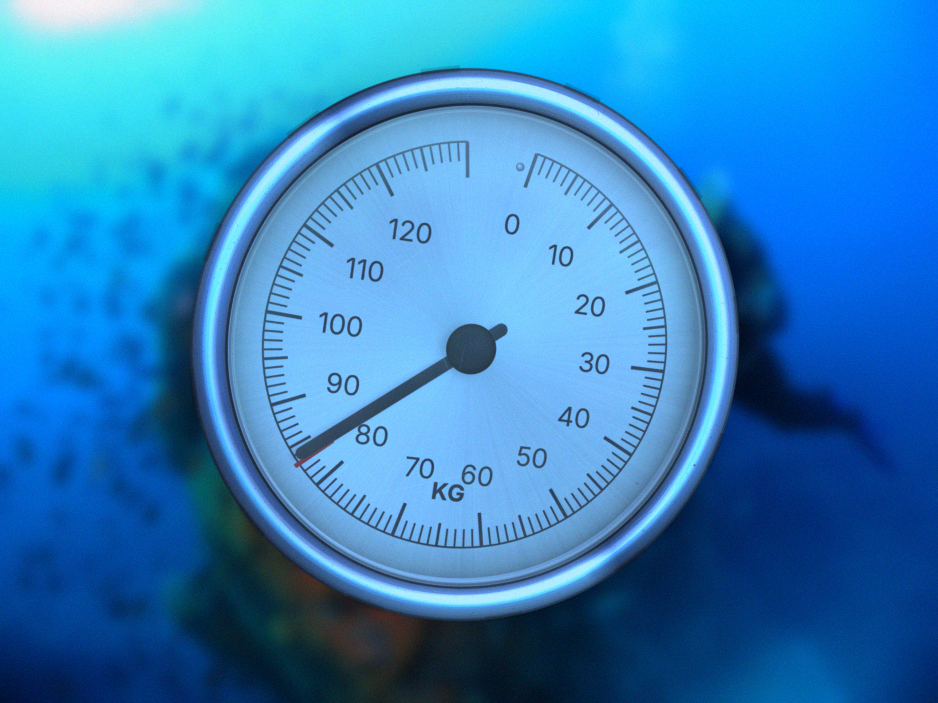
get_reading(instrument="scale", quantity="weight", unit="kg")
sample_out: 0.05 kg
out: 84 kg
